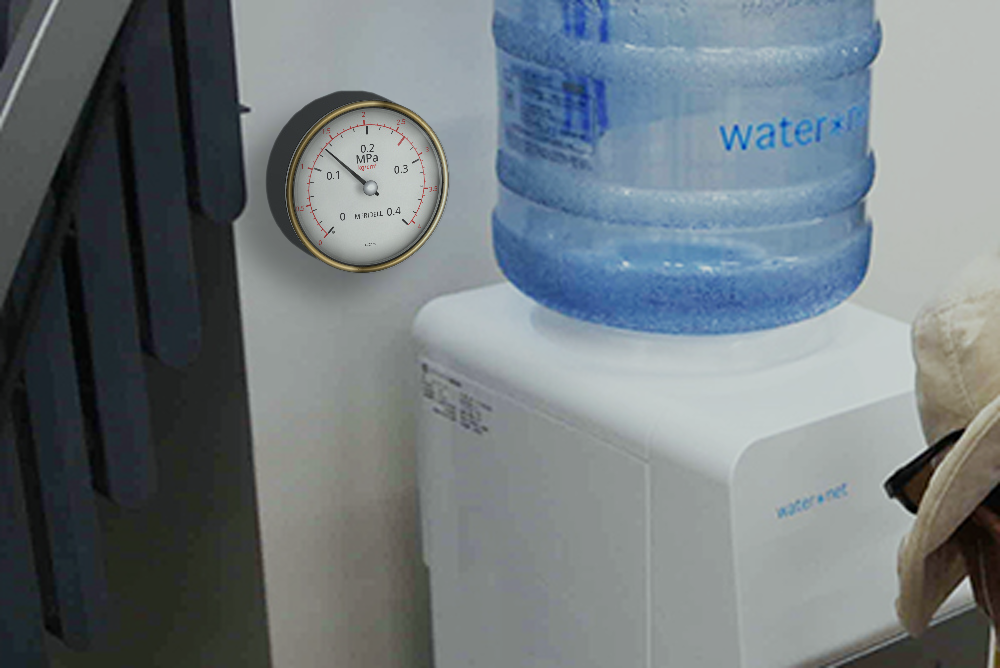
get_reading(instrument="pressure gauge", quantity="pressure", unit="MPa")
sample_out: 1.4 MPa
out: 0.13 MPa
